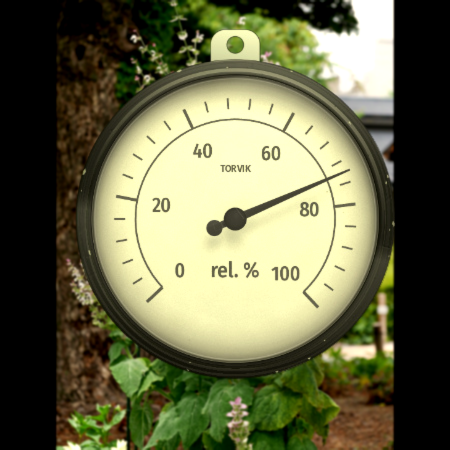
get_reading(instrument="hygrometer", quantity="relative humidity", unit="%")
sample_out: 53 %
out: 74 %
